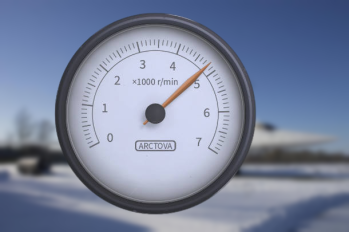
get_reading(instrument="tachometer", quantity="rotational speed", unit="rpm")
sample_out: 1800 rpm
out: 4800 rpm
